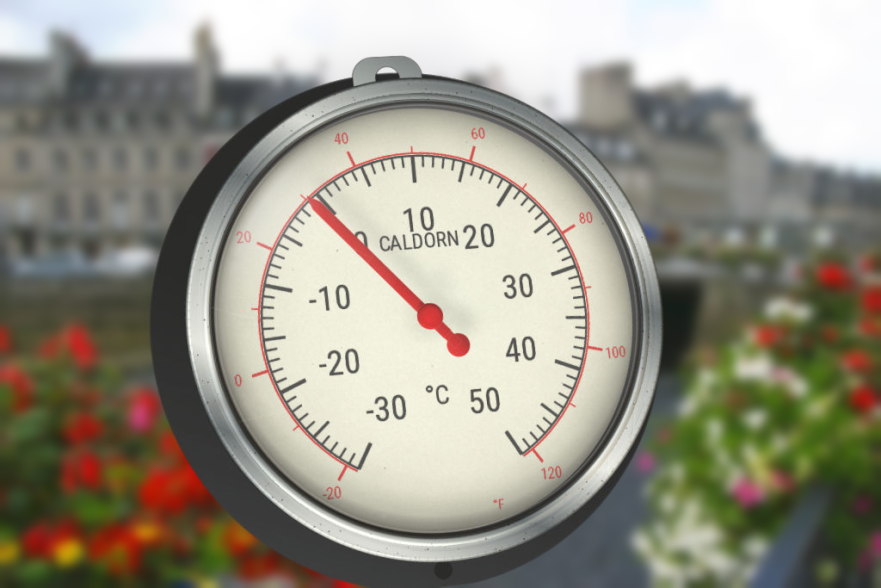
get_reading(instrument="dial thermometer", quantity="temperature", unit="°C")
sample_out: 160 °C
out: -1 °C
